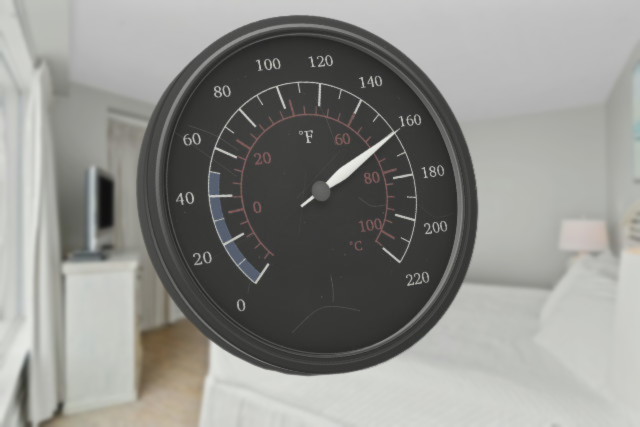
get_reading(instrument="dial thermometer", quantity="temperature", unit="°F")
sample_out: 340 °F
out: 160 °F
